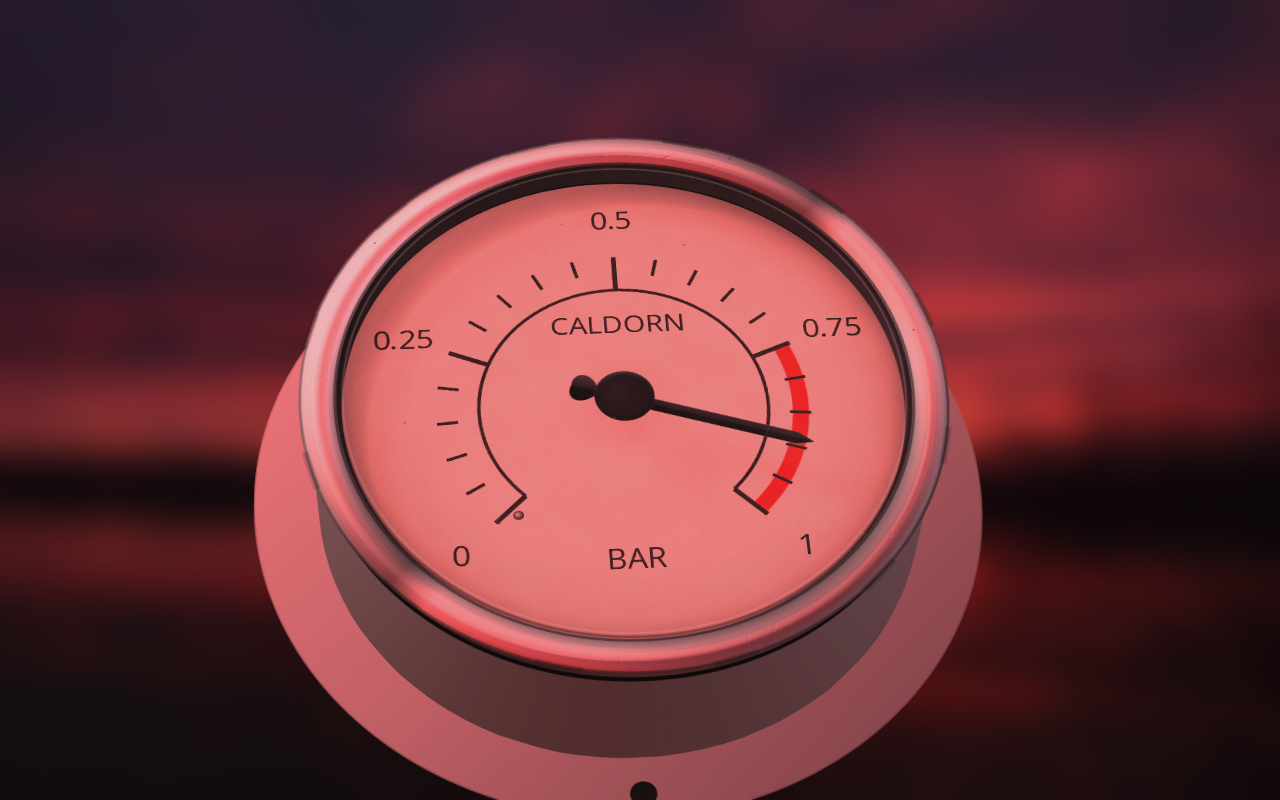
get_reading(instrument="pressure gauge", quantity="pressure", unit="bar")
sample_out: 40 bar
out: 0.9 bar
